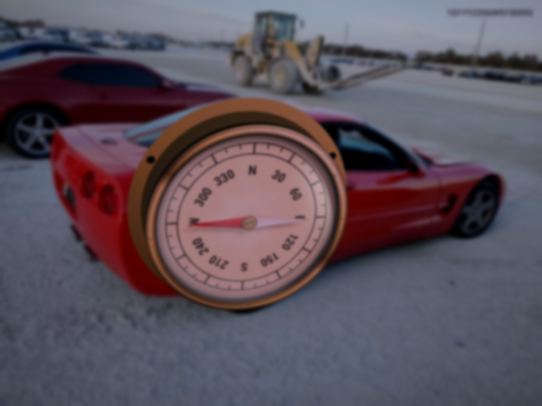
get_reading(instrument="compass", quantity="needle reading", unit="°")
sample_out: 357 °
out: 270 °
